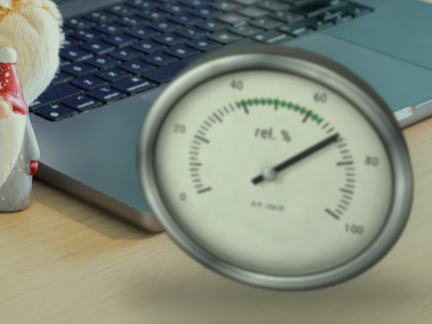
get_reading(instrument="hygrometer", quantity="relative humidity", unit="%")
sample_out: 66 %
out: 70 %
